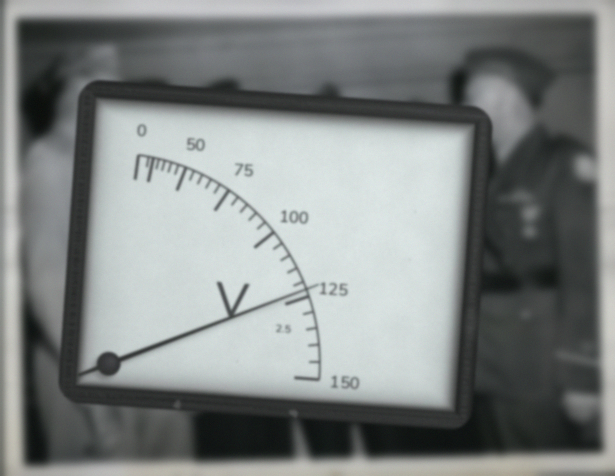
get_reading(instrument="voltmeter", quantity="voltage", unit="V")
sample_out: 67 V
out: 122.5 V
